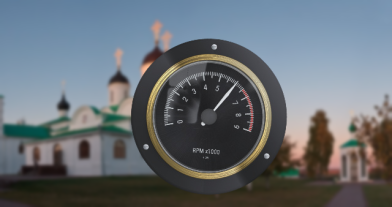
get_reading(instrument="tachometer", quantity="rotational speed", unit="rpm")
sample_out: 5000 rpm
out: 6000 rpm
